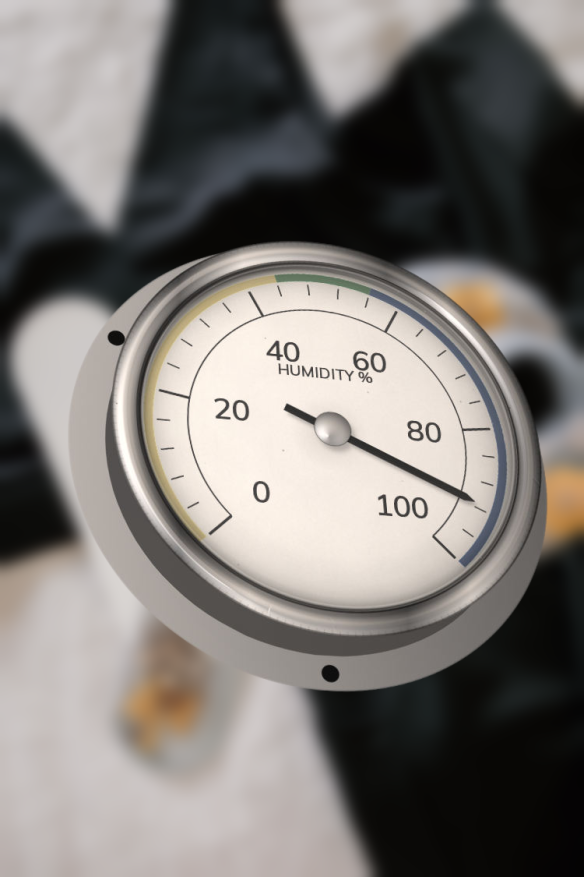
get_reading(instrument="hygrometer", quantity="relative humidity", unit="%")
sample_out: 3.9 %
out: 92 %
